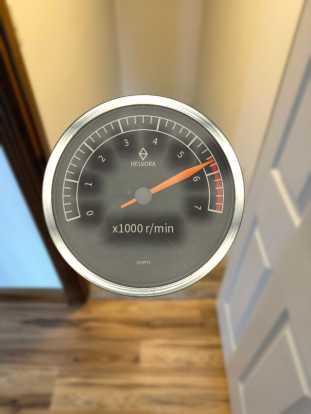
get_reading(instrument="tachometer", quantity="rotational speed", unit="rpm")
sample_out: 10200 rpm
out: 5700 rpm
